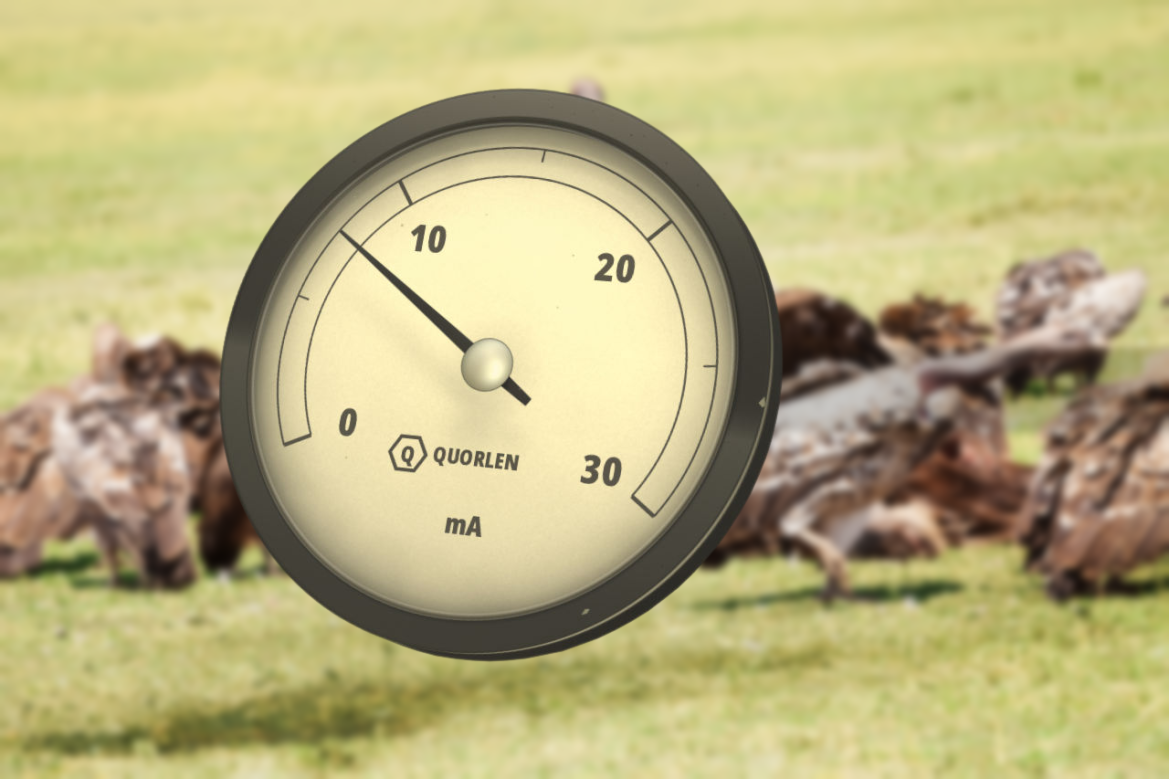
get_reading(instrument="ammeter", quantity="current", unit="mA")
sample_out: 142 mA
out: 7.5 mA
